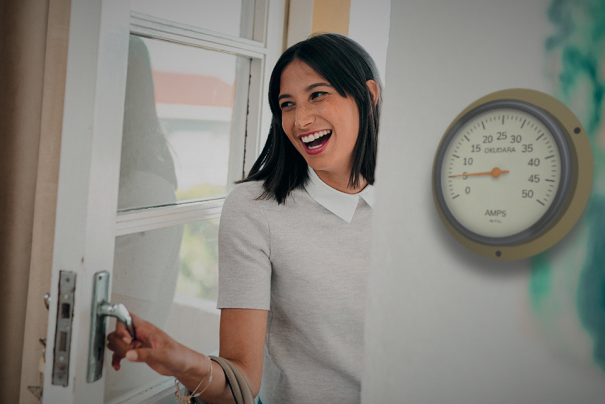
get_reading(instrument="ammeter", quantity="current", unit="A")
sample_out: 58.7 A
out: 5 A
